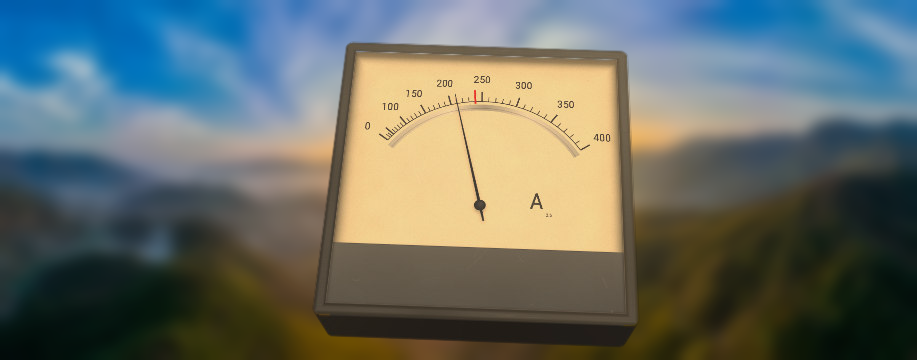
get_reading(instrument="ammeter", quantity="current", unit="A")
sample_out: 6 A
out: 210 A
